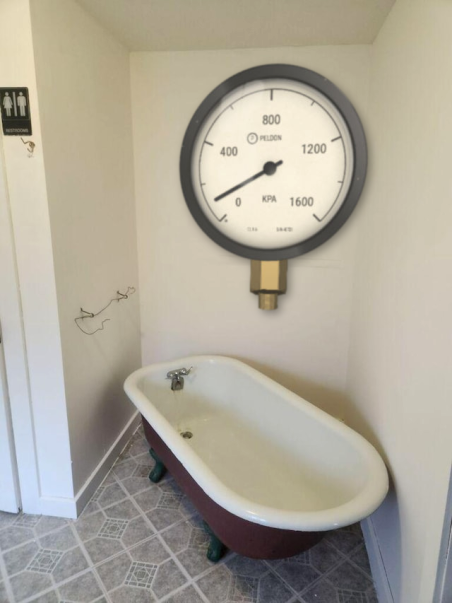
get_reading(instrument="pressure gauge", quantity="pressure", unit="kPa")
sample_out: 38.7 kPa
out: 100 kPa
